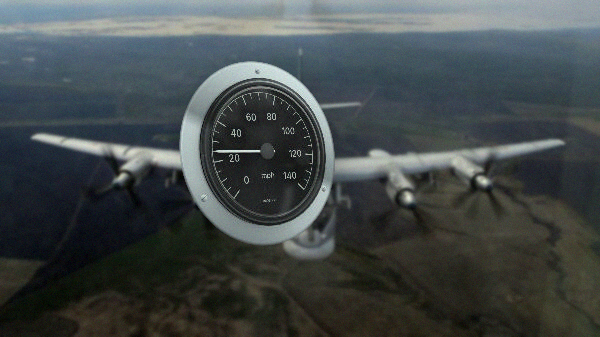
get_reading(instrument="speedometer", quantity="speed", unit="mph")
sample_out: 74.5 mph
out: 25 mph
